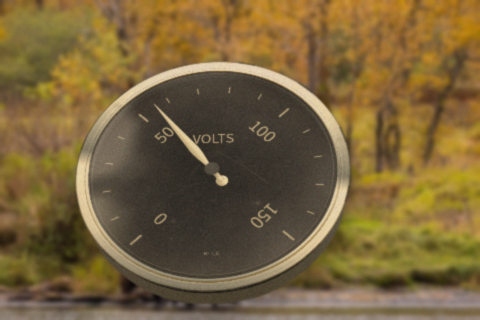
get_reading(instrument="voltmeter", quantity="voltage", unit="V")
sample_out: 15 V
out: 55 V
